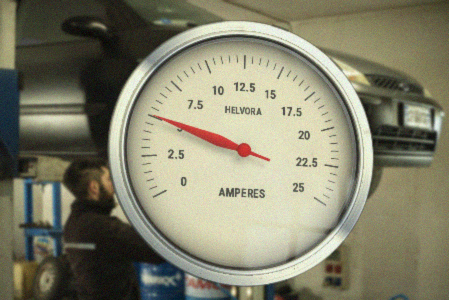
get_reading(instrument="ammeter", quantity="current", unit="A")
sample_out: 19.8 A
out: 5 A
